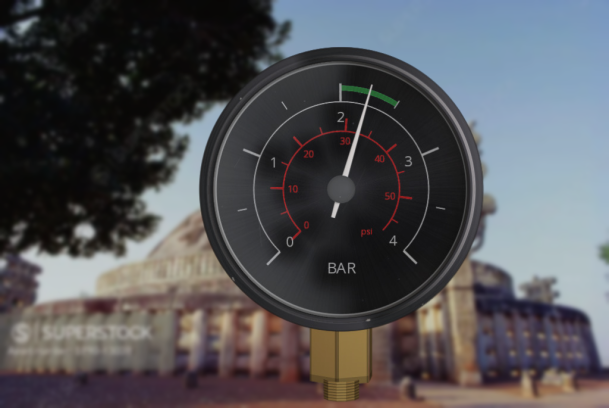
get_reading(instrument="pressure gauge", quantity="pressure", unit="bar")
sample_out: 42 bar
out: 2.25 bar
